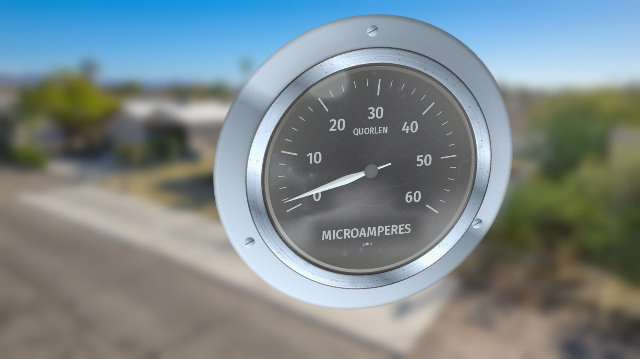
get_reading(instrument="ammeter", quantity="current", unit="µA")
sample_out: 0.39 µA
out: 2 µA
